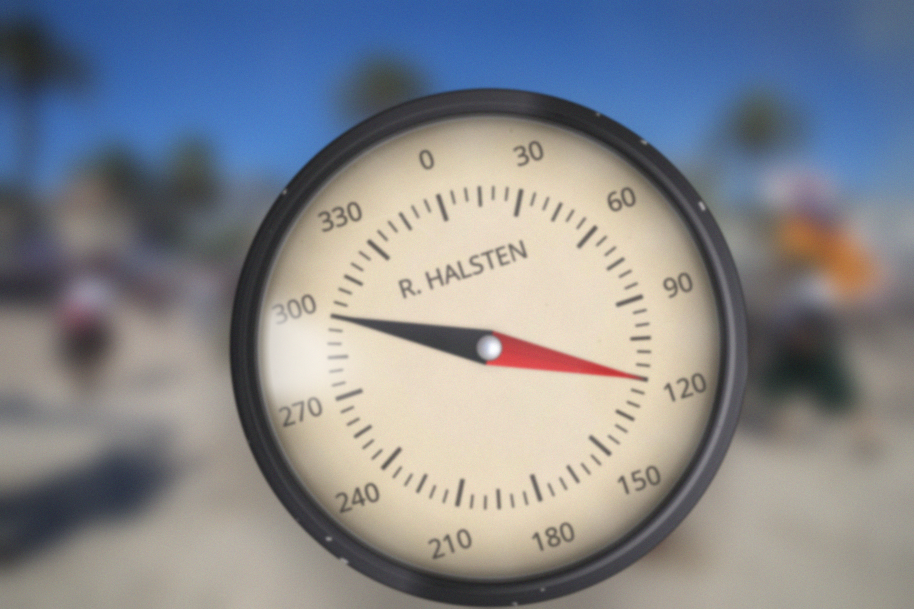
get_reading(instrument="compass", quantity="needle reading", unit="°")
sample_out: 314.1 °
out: 120 °
